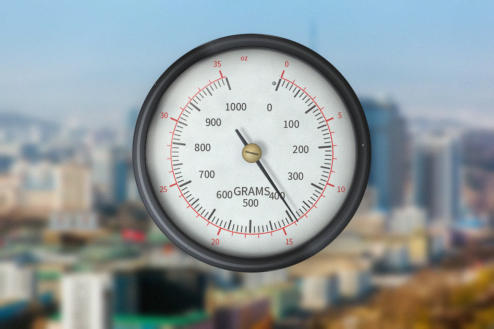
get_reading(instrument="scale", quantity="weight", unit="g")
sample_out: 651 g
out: 390 g
